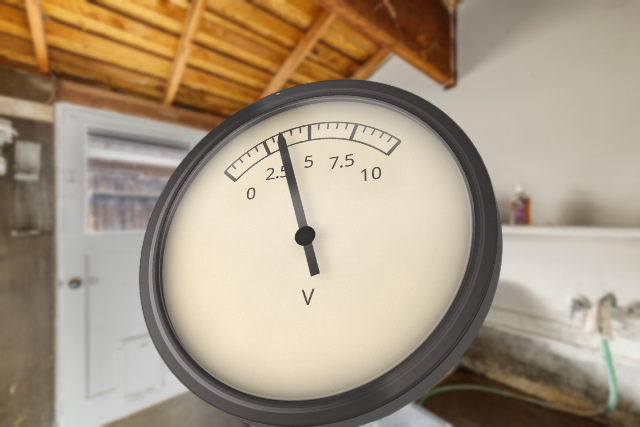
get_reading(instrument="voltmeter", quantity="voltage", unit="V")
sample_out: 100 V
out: 3.5 V
